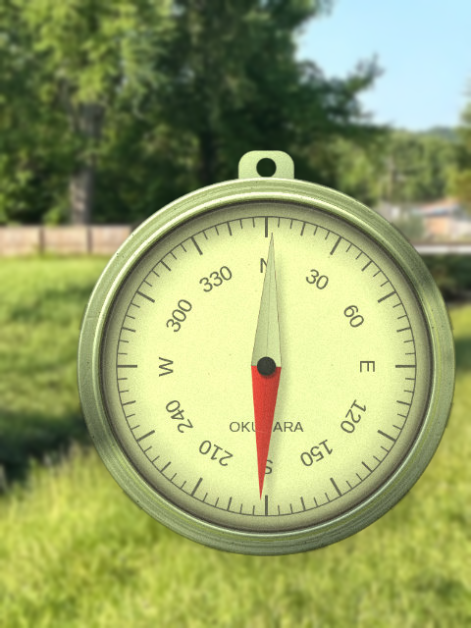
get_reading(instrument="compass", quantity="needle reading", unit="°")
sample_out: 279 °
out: 182.5 °
